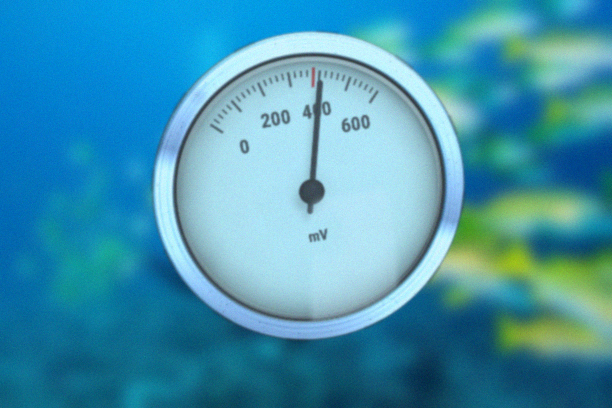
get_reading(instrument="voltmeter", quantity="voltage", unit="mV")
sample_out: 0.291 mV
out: 400 mV
